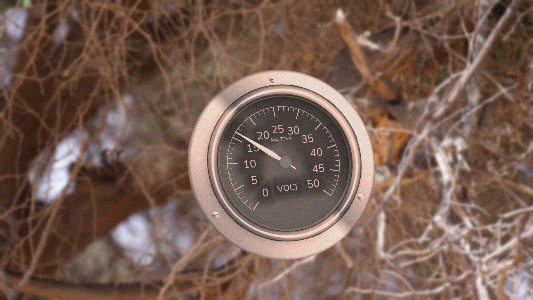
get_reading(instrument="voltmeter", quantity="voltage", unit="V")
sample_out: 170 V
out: 16 V
